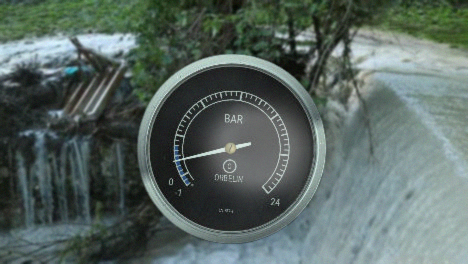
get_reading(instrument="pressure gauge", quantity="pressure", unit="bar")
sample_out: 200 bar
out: 1.5 bar
